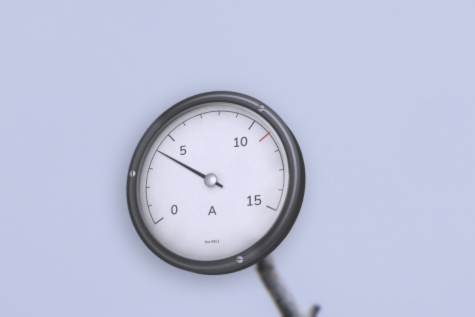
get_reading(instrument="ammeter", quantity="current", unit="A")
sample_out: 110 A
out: 4 A
